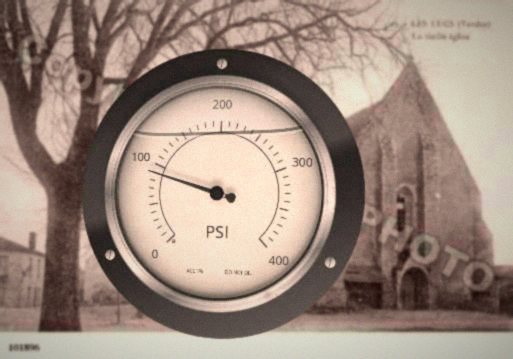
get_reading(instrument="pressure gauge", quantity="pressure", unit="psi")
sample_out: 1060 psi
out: 90 psi
